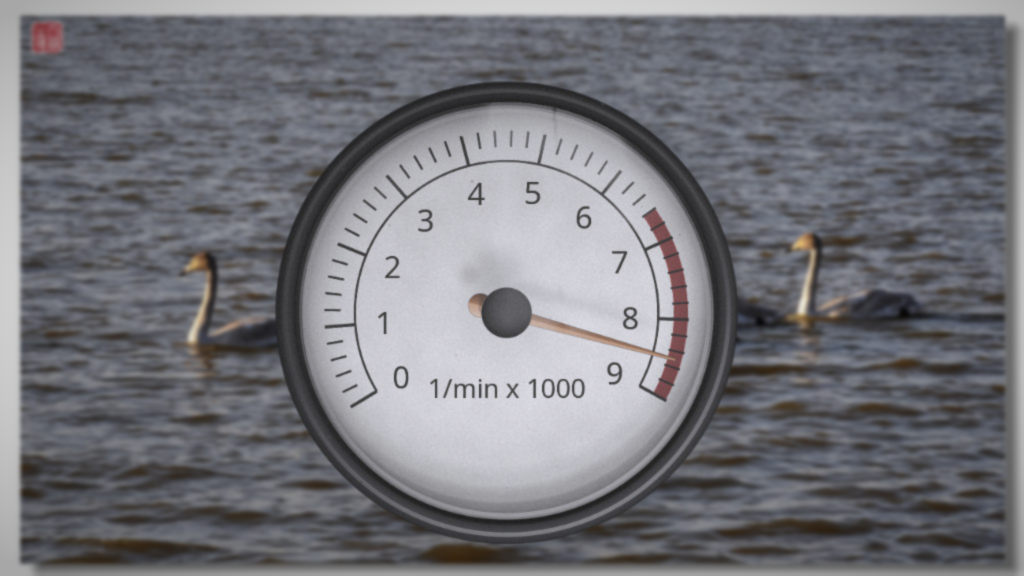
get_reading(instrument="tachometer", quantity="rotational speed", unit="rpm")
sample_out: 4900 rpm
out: 8500 rpm
